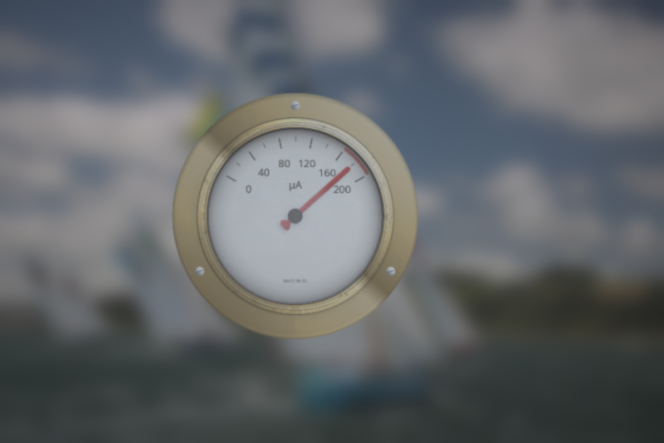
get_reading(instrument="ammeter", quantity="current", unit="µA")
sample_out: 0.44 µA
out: 180 µA
